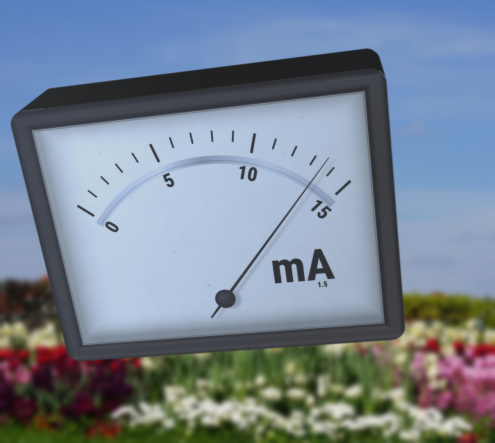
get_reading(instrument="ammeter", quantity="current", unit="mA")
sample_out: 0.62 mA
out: 13.5 mA
